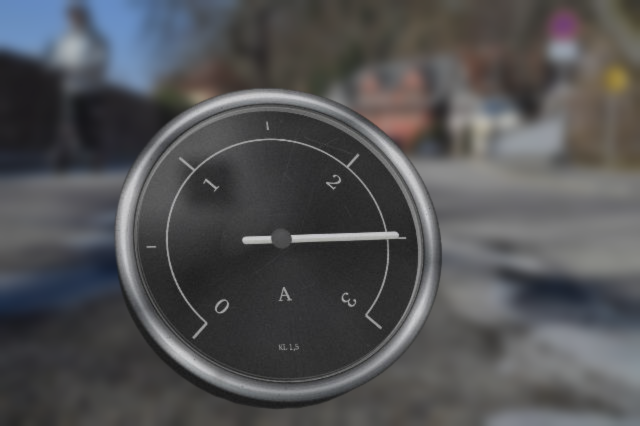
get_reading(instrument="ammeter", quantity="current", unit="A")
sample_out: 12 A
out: 2.5 A
